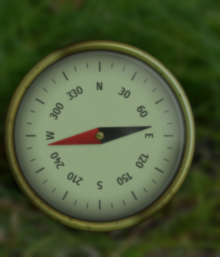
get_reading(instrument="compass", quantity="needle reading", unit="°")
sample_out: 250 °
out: 260 °
